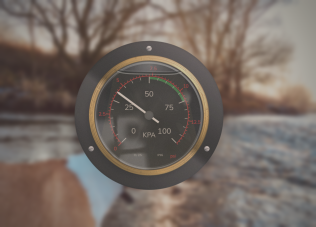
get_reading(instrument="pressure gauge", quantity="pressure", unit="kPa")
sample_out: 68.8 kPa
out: 30 kPa
